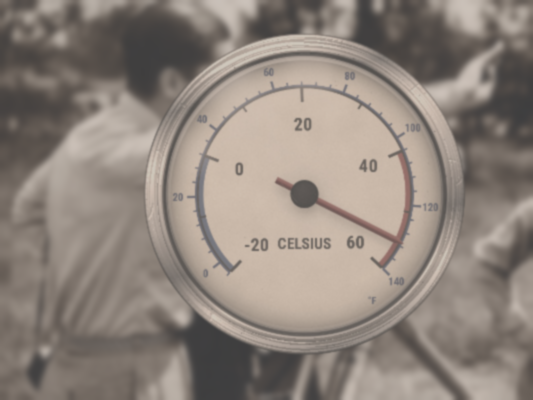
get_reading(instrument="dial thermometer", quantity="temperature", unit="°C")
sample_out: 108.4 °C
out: 55 °C
